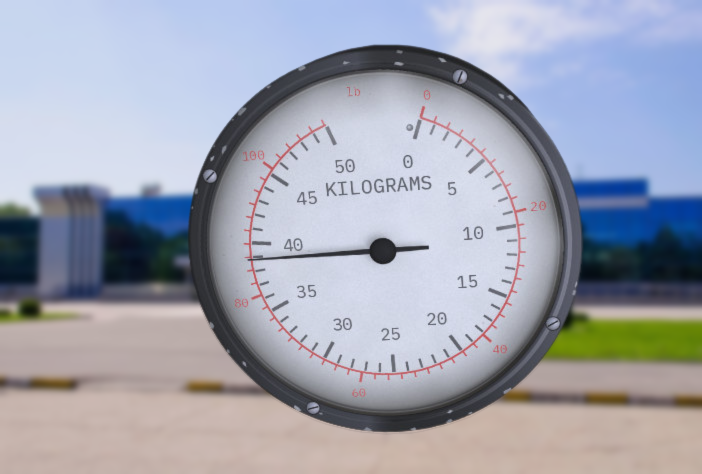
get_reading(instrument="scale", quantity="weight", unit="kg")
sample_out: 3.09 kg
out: 39 kg
